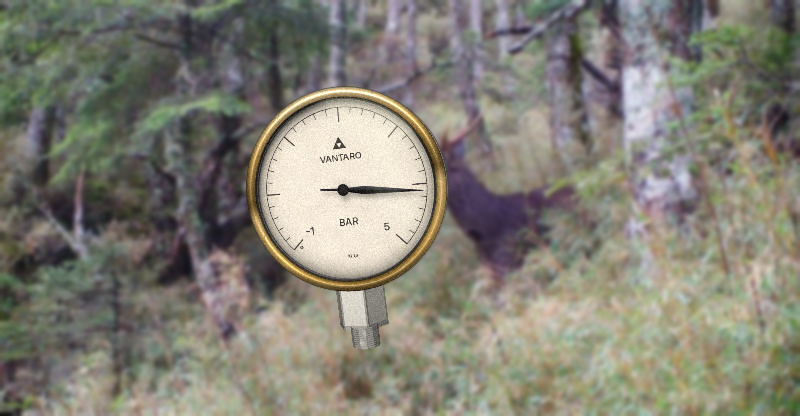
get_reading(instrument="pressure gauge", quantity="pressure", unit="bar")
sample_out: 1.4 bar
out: 4.1 bar
